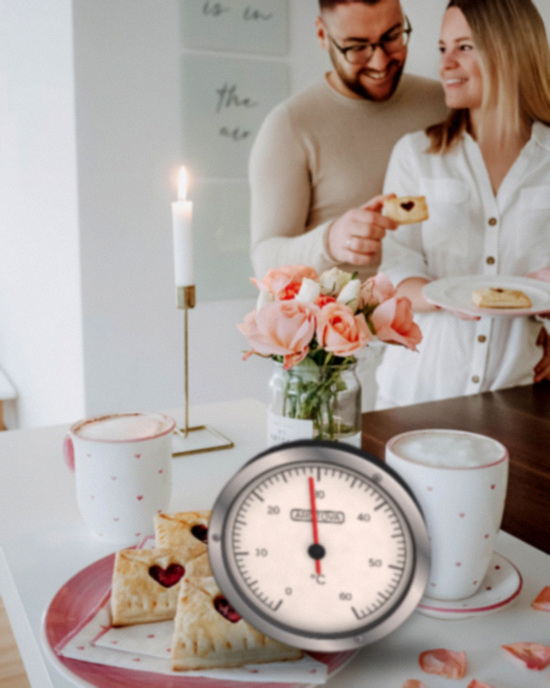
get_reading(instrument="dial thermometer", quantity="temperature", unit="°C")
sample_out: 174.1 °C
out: 29 °C
